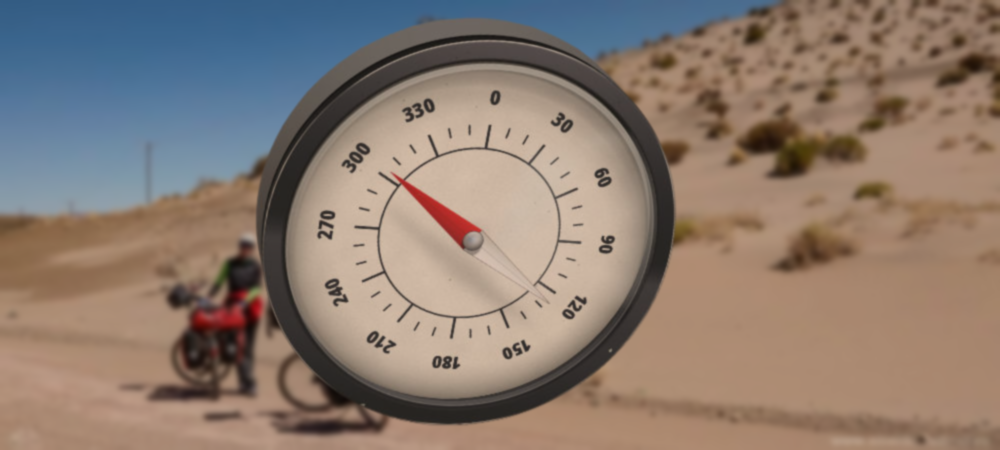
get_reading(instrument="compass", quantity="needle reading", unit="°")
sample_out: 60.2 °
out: 305 °
